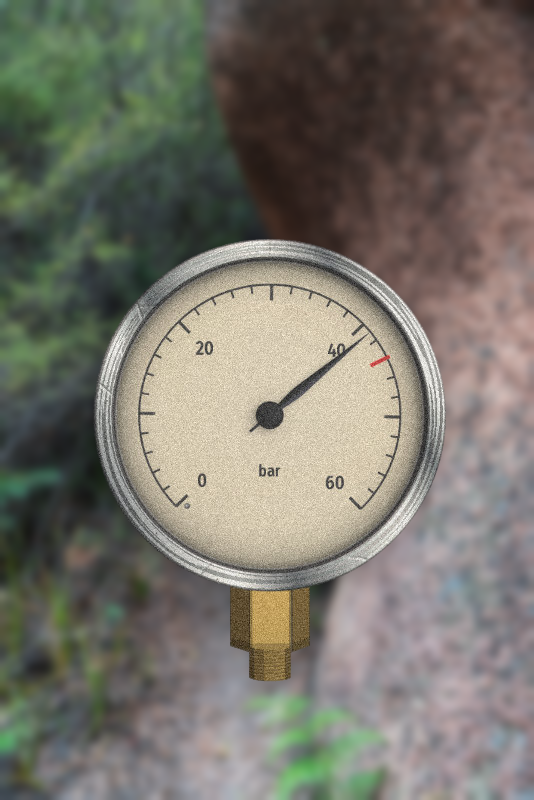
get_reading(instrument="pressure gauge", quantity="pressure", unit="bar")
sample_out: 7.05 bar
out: 41 bar
